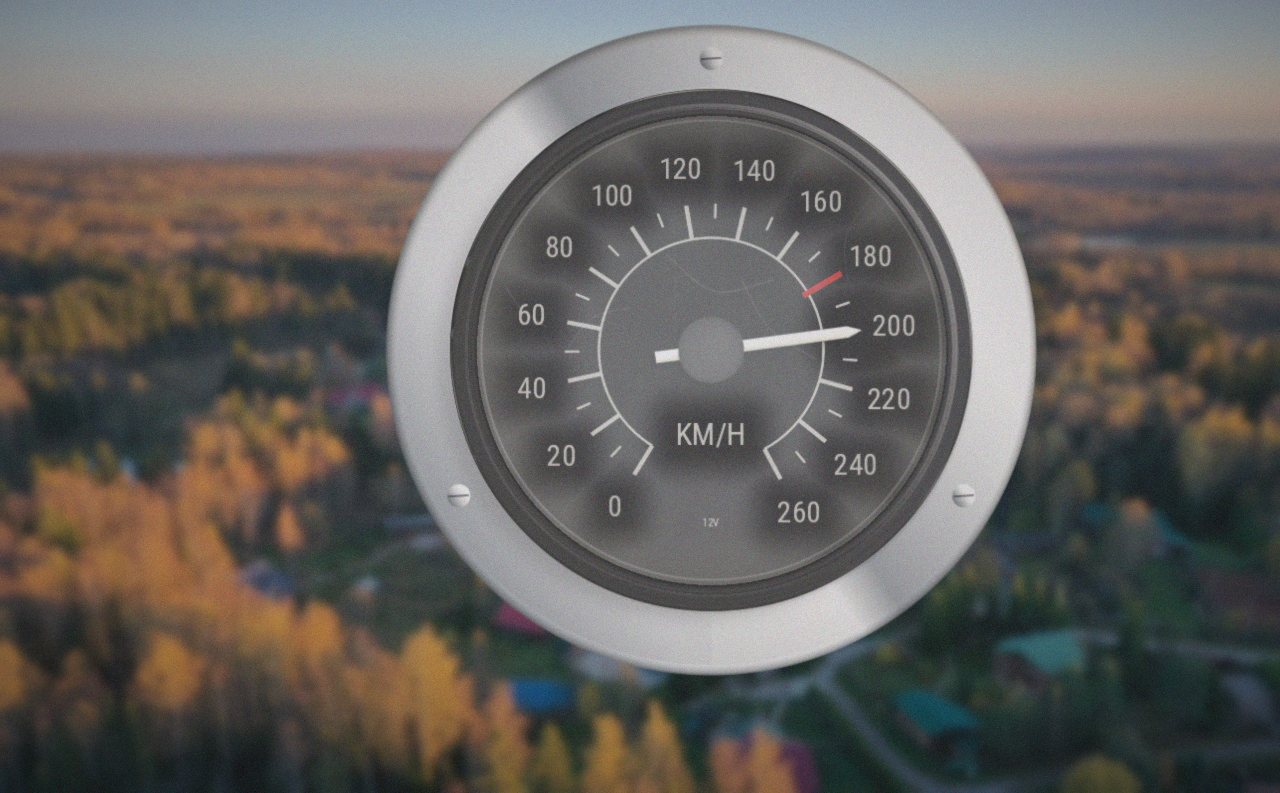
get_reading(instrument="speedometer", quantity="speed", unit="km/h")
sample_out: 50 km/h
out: 200 km/h
